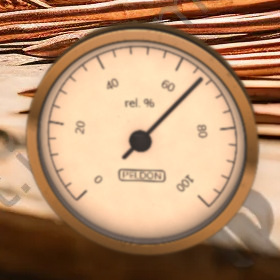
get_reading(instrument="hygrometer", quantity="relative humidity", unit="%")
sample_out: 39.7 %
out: 66 %
